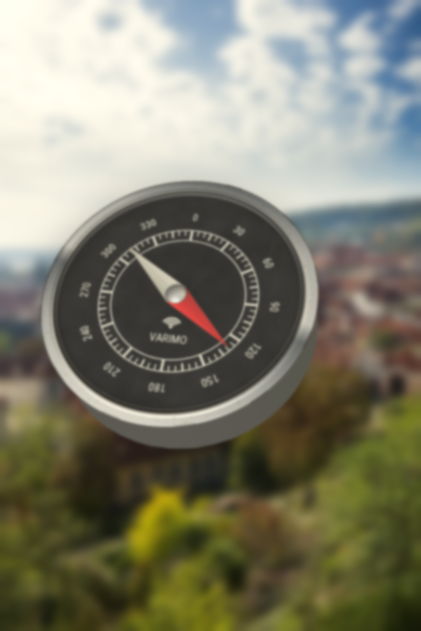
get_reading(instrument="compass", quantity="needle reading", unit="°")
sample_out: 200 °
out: 130 °
